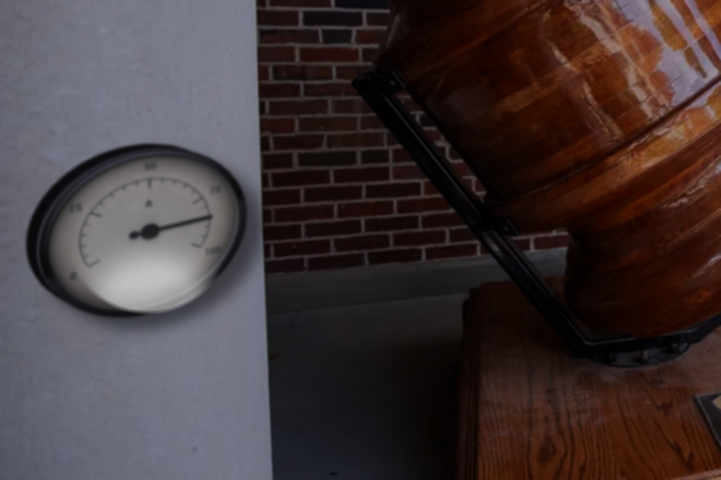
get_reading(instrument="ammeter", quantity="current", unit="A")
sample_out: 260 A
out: 85 A
